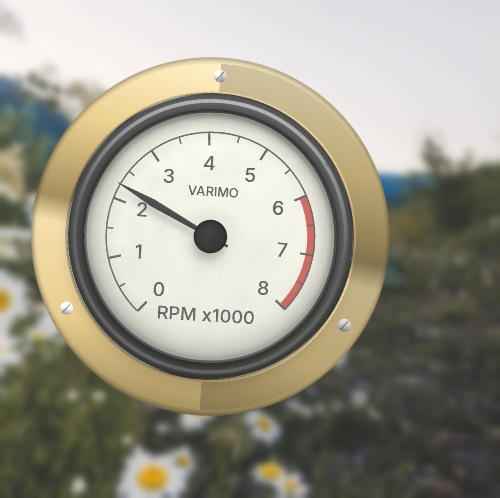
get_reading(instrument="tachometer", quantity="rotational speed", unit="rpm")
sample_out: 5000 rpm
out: 2250 rpm
